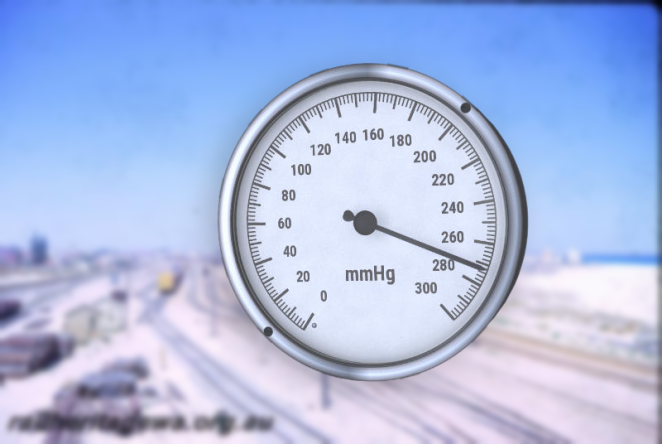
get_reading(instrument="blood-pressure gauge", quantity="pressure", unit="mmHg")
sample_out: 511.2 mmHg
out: 272 mmHg
